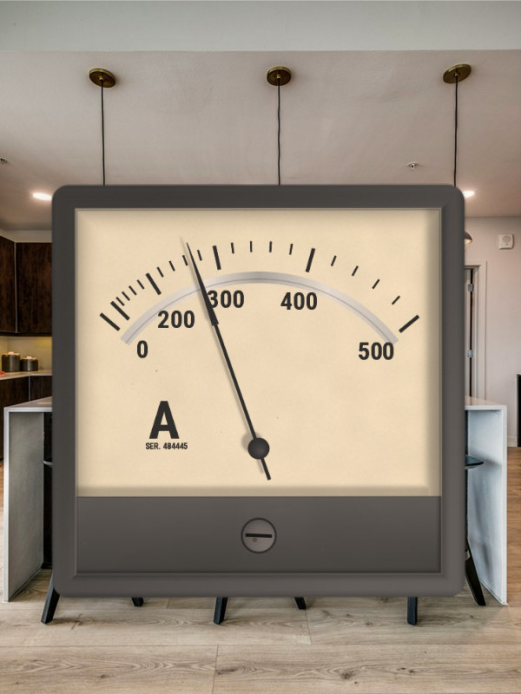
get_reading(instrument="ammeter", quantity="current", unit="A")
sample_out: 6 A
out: 270 A
